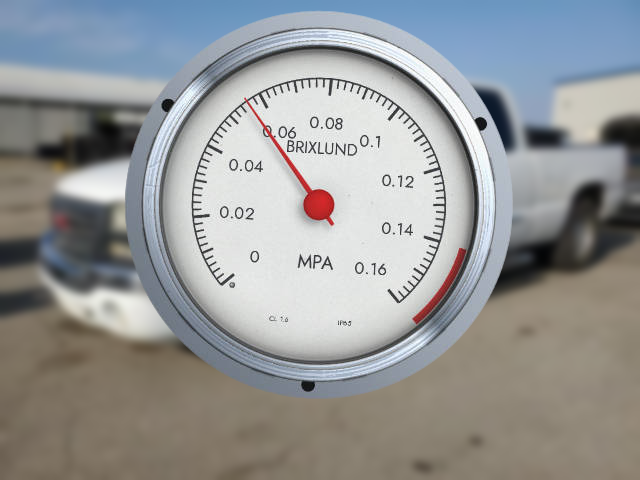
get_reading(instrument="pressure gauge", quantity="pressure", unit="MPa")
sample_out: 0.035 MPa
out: 0.056 MPa
